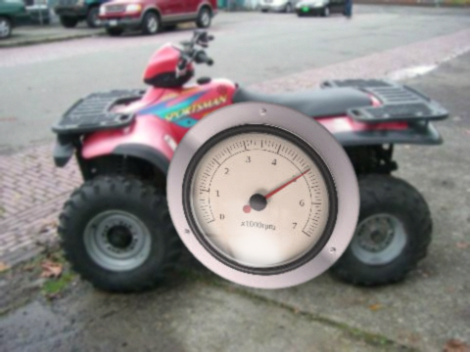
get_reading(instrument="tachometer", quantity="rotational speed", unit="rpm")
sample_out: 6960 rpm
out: 5000 rpm
